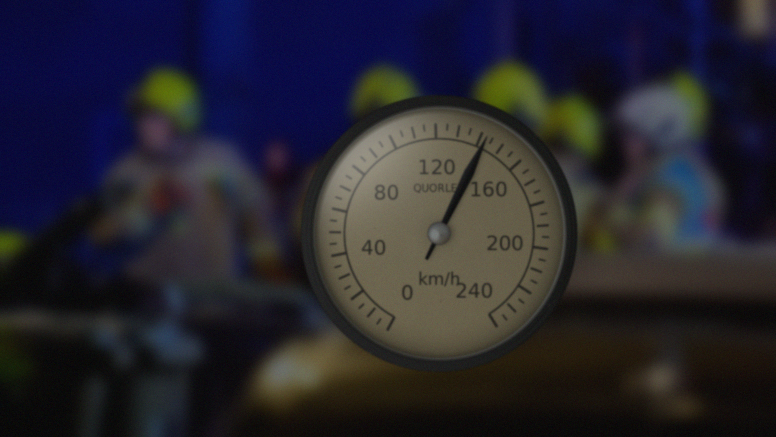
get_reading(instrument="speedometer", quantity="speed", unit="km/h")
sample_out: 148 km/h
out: 142.5 km/h
